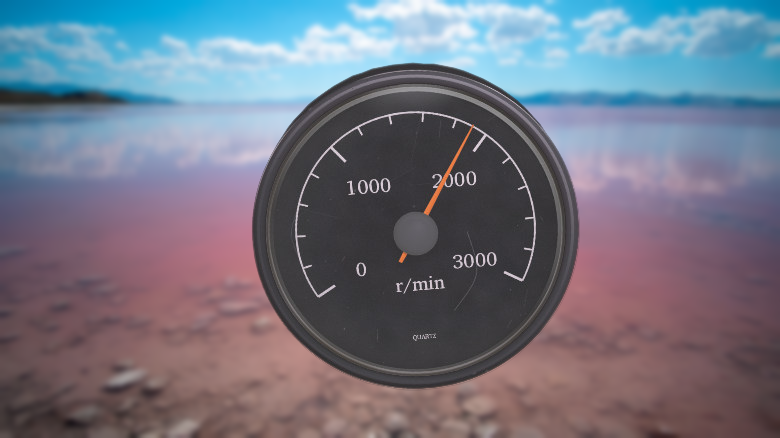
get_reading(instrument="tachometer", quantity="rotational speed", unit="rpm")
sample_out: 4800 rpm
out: 1900 rpm
